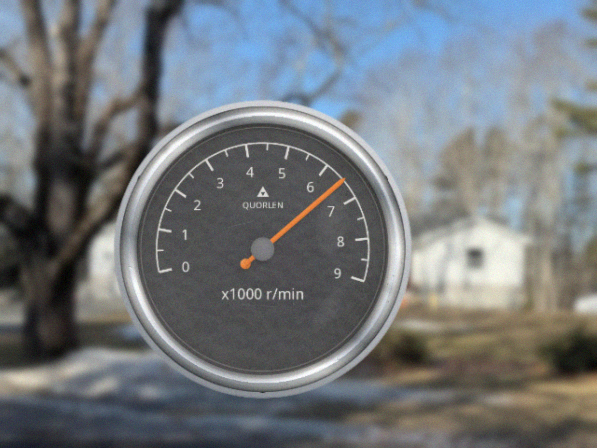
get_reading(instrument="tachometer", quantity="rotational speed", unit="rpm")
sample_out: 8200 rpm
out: 6500 rpm
